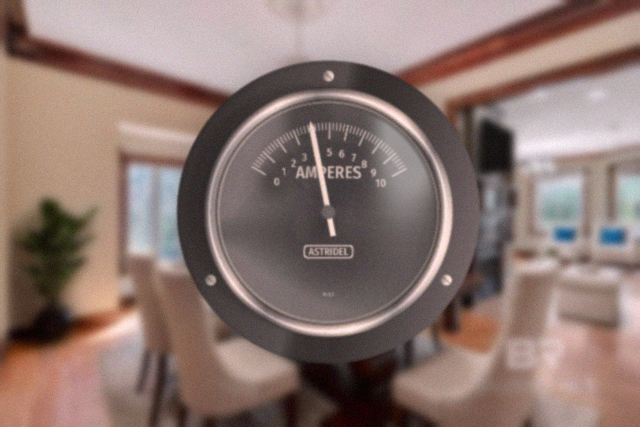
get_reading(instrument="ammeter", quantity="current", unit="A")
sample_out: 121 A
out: 4 A
